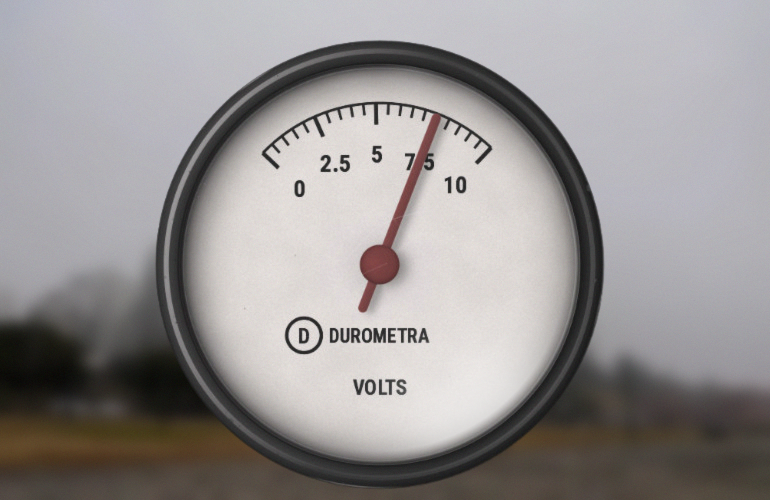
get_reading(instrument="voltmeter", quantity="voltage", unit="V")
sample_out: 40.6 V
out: 7.5 V
